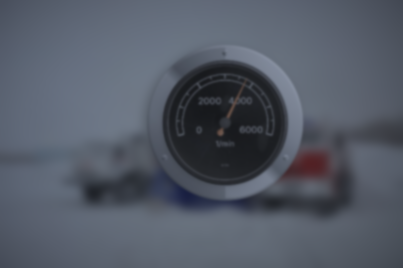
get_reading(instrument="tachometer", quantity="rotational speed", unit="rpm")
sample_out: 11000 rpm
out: 3750 rpm
